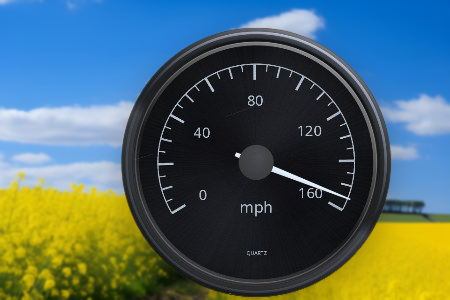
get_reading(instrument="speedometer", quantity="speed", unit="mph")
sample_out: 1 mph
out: 155 mph
